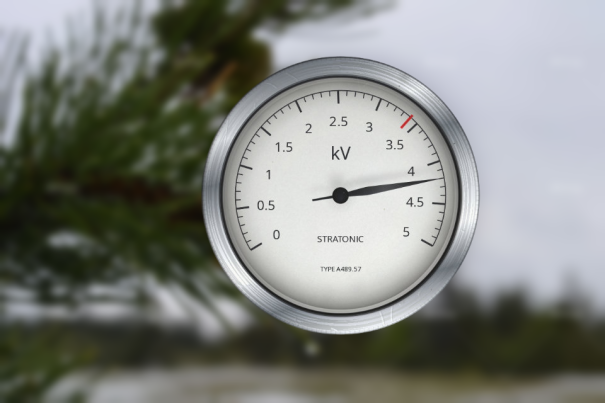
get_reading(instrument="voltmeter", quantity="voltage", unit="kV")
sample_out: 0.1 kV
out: 4.2 kV
